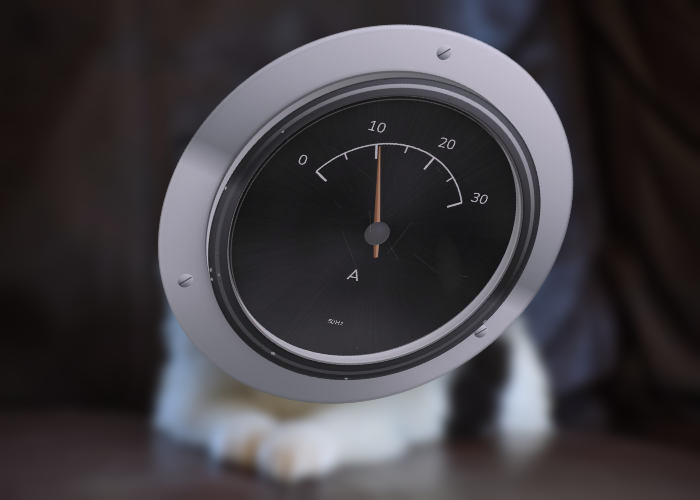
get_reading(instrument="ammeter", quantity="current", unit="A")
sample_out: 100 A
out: 10 A
